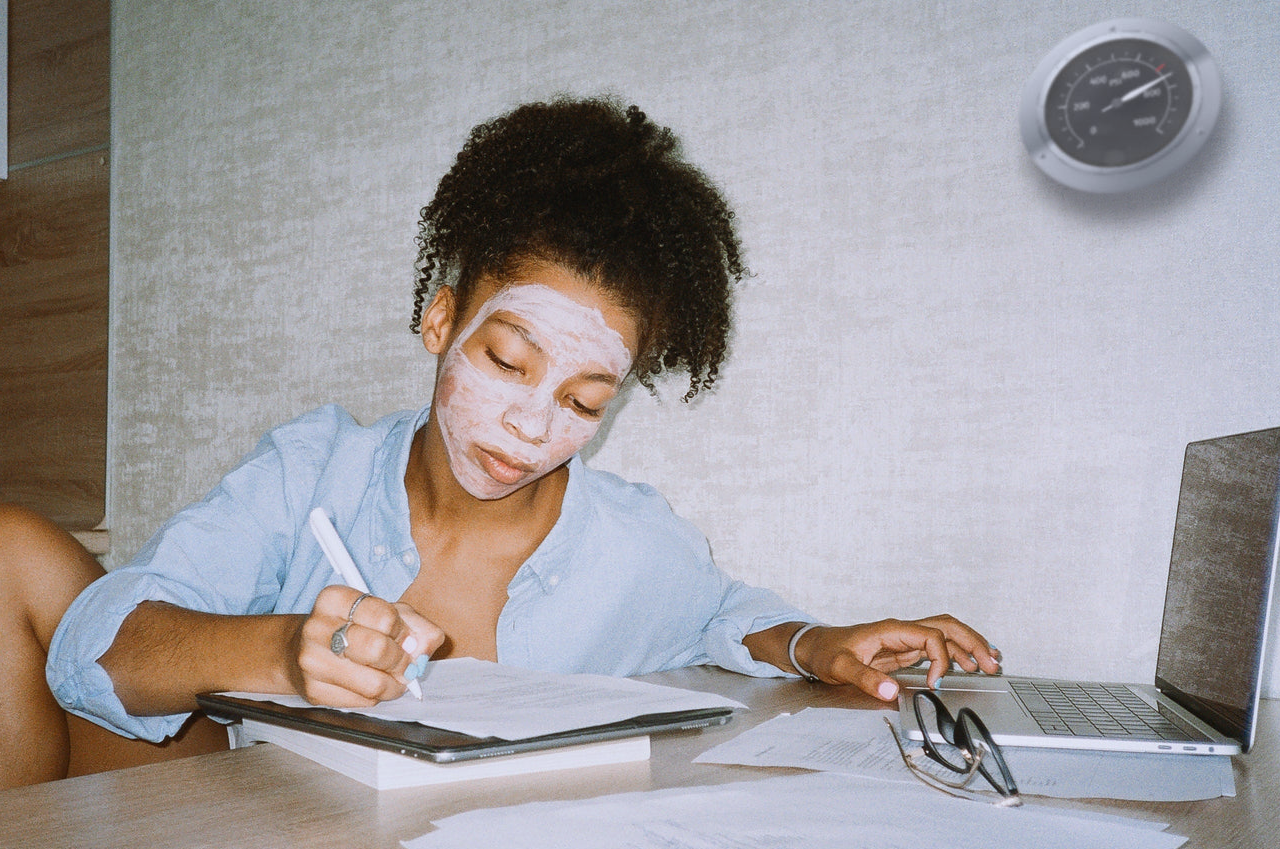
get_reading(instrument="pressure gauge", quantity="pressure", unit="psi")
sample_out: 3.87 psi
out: 750 psi
